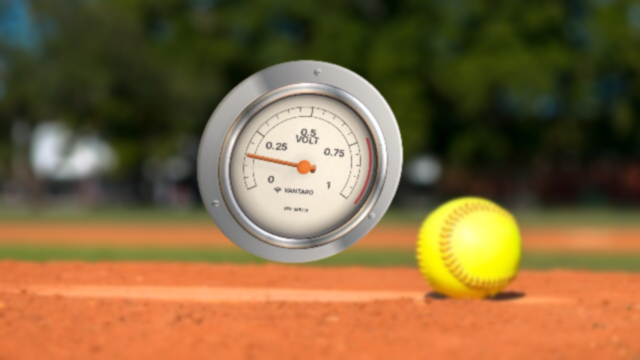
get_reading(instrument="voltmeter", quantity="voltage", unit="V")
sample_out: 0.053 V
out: 0.15 V
